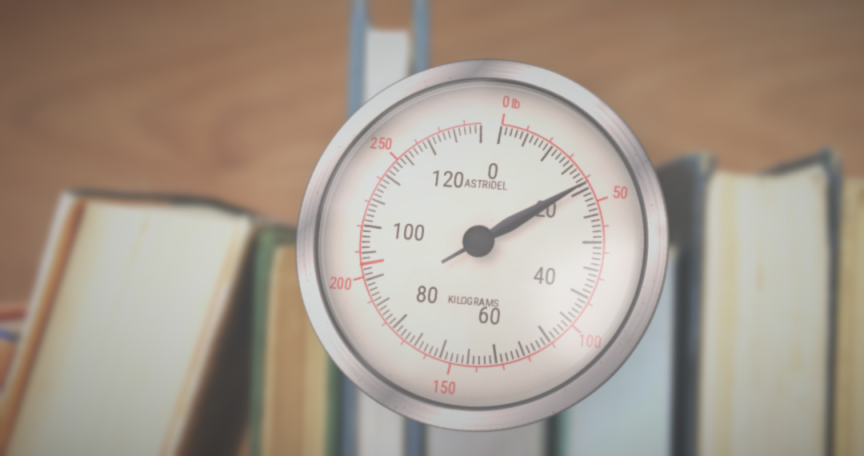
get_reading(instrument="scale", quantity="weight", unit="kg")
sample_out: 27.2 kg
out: 19 kg
